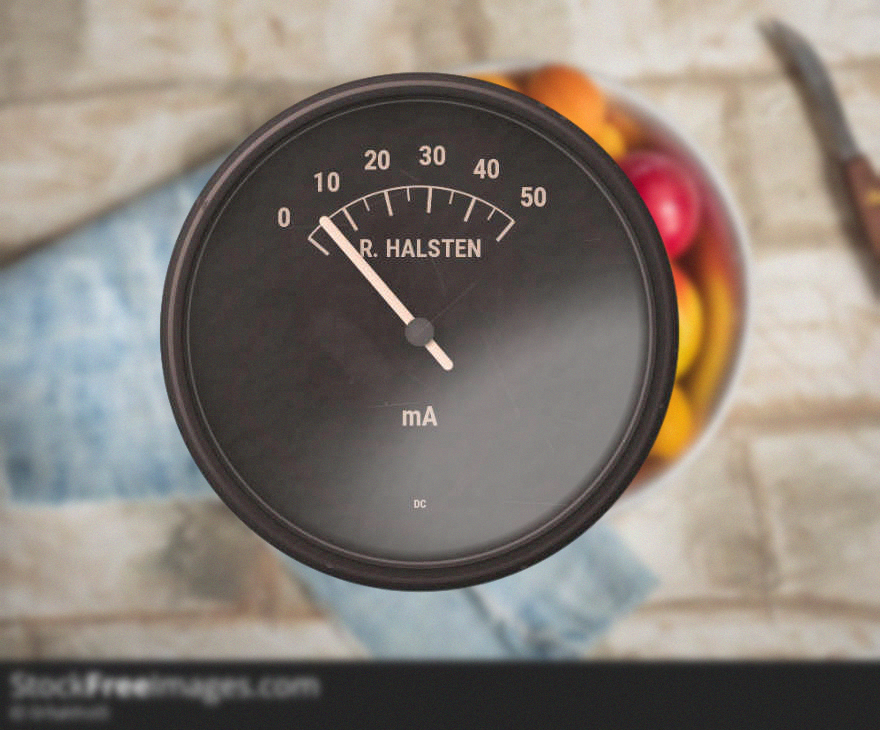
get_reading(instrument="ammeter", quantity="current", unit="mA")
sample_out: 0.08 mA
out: 5 mA
